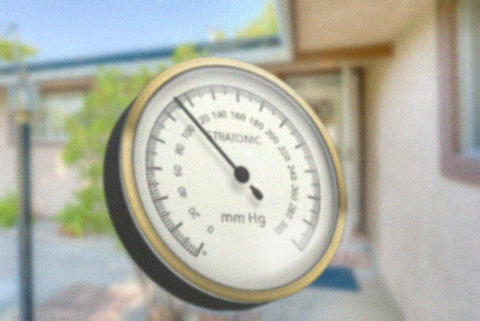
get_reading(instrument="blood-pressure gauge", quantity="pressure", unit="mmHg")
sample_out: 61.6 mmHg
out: 110 mmHg
